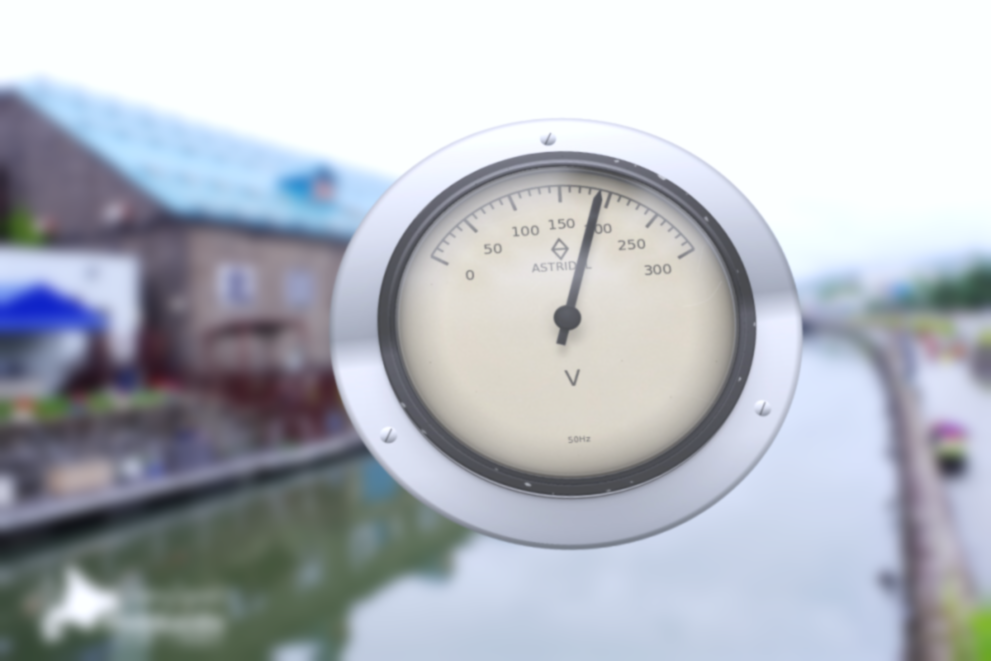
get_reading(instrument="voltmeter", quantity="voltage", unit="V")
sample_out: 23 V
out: 190 V
